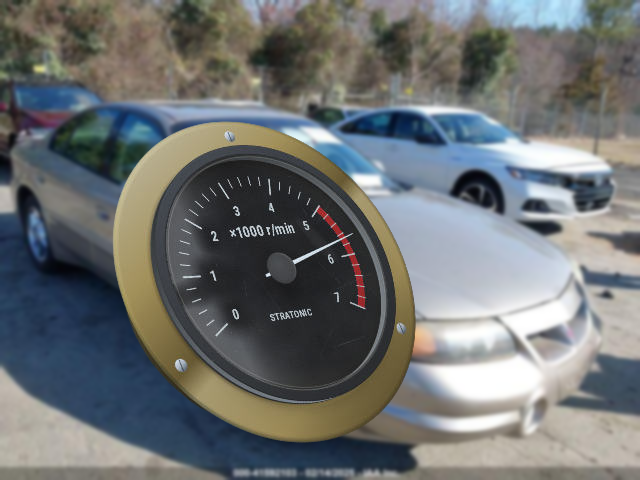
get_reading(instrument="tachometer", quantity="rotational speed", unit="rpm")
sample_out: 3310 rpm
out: 5700 rpm
